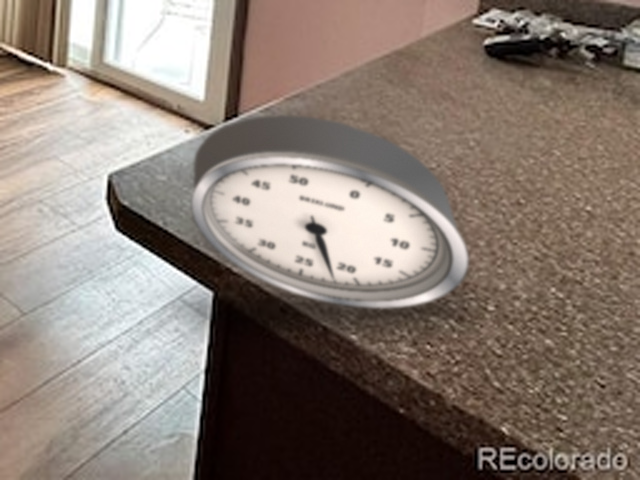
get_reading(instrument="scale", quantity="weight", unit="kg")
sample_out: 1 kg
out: 22 kg
